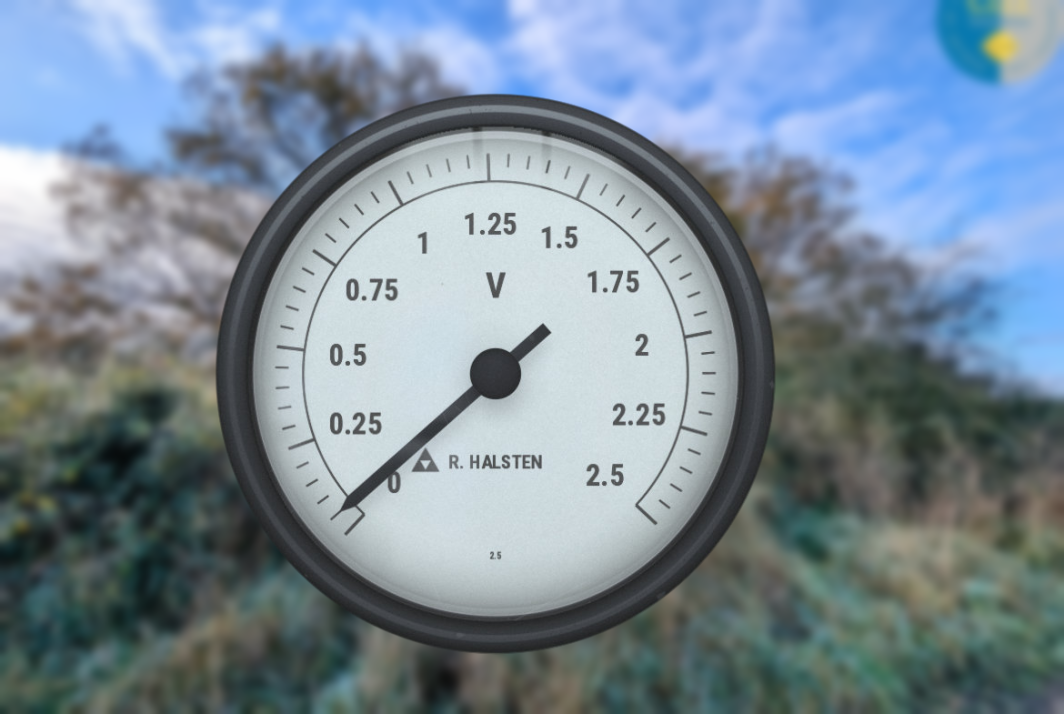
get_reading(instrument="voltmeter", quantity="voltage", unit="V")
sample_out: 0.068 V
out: 0.05 V
